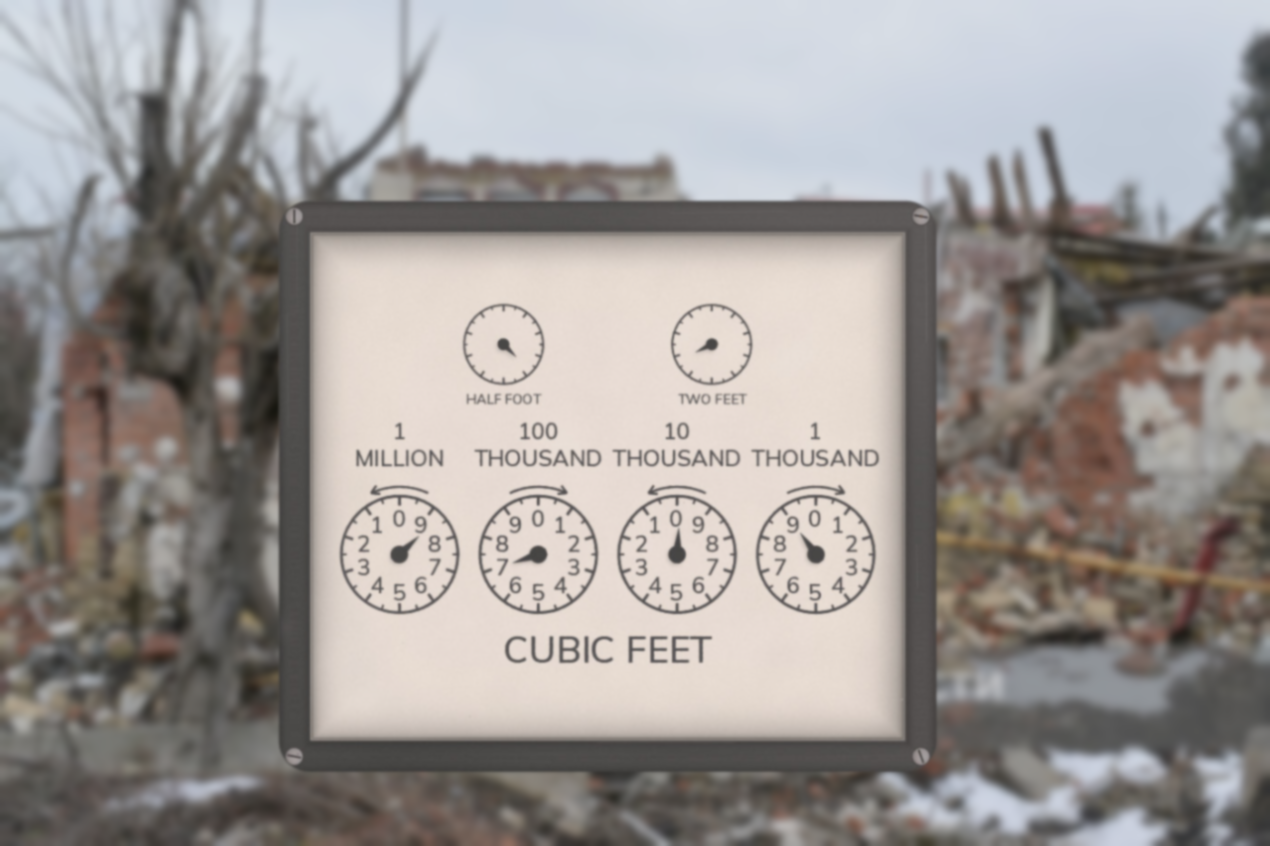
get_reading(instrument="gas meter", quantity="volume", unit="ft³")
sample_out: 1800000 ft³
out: 869900 ft³
